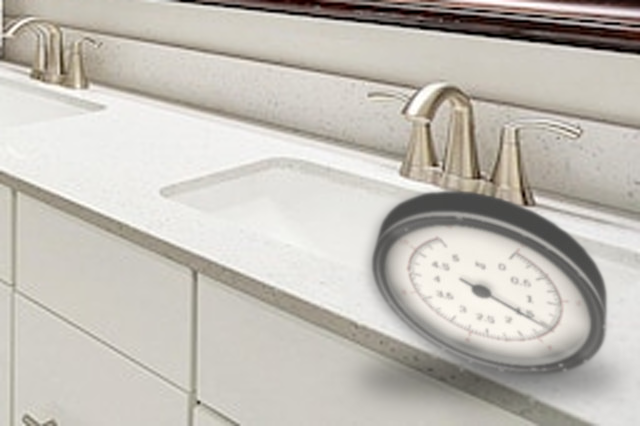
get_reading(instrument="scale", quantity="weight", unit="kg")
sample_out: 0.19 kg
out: 1.5 kg
